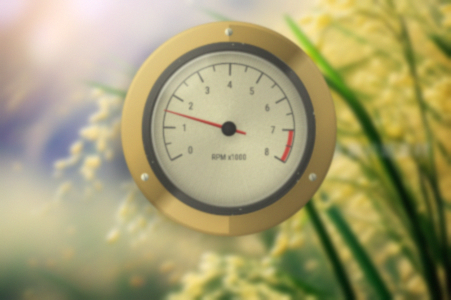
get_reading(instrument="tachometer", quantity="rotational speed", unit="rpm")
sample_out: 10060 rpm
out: 1500 rpm
